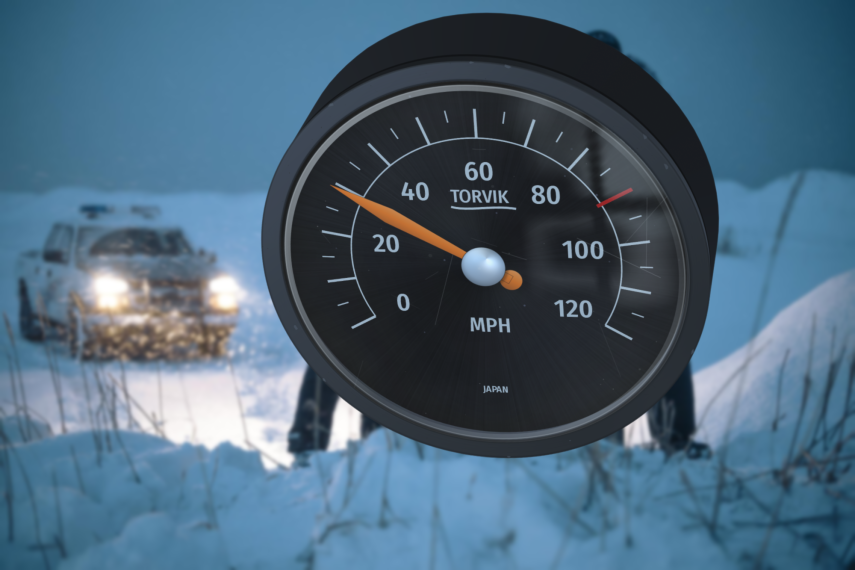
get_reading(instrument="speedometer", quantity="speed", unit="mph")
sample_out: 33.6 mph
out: 30 mph
